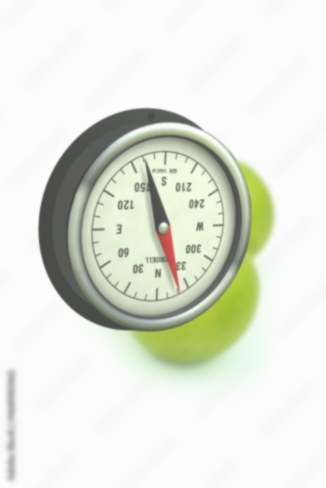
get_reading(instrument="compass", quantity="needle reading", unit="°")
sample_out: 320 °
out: 340 °
